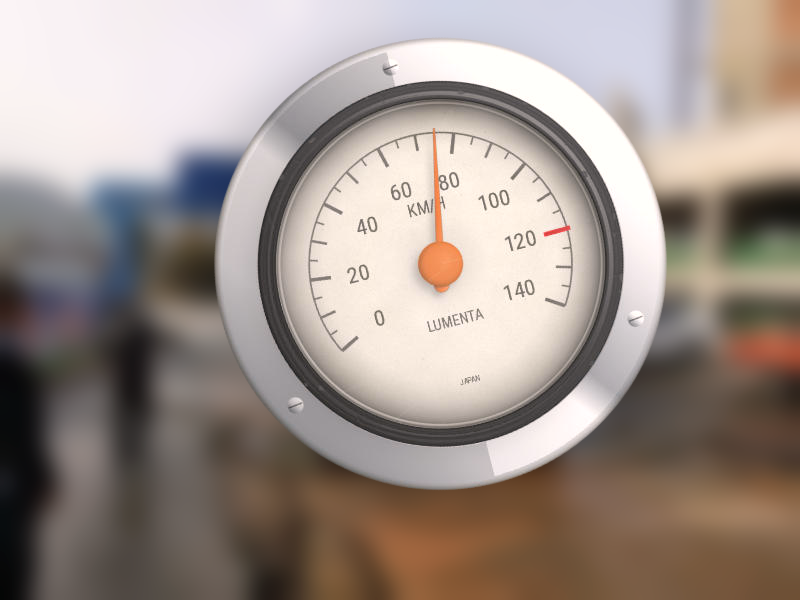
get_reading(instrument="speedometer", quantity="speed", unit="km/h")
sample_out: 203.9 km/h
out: 75 km/h
